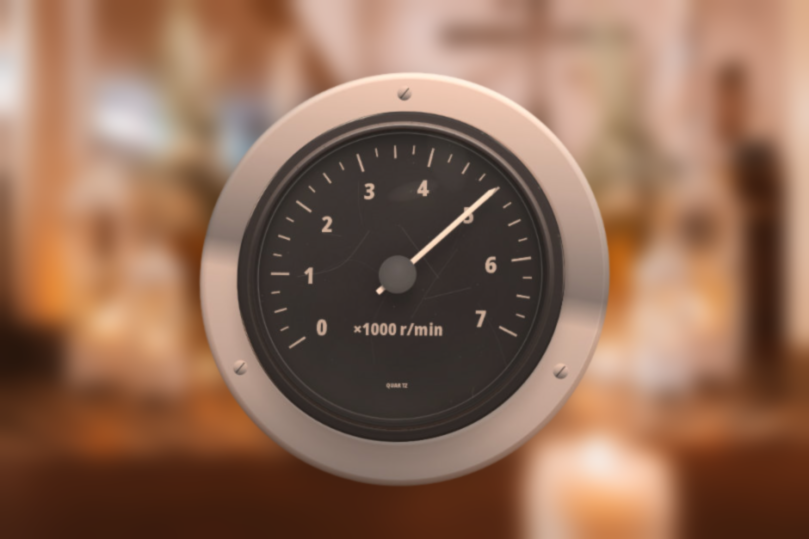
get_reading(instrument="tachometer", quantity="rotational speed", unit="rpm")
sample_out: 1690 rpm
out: 5000 rpm
